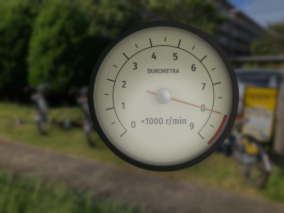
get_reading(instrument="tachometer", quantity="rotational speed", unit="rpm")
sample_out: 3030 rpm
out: 8000 rpm
